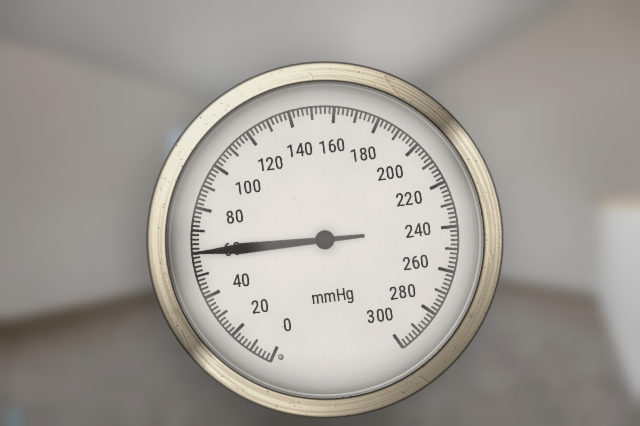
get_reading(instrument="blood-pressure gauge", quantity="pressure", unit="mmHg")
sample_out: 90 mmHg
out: 60 mmHg
